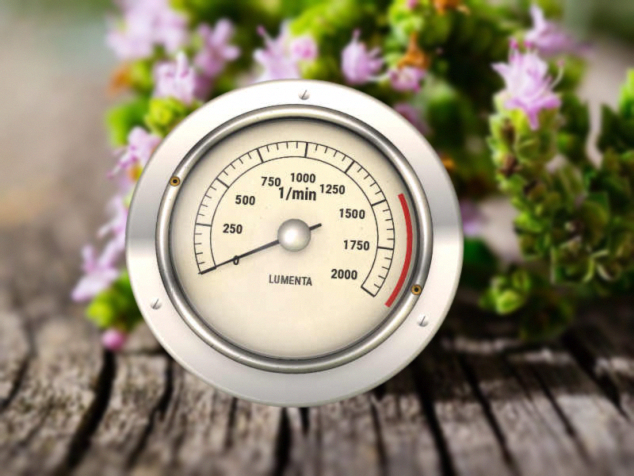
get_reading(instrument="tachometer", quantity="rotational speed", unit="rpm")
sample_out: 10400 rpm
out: 0 rpm
